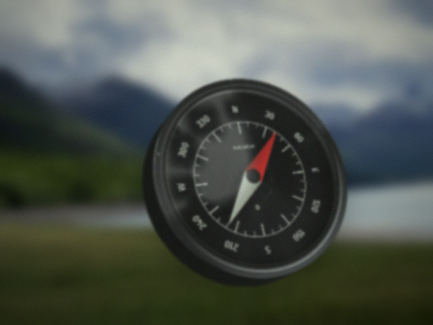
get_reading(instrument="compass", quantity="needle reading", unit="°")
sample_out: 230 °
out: 40 °
